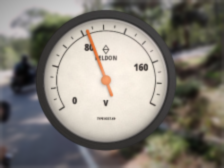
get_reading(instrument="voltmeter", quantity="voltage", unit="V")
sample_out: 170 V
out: 85 V
